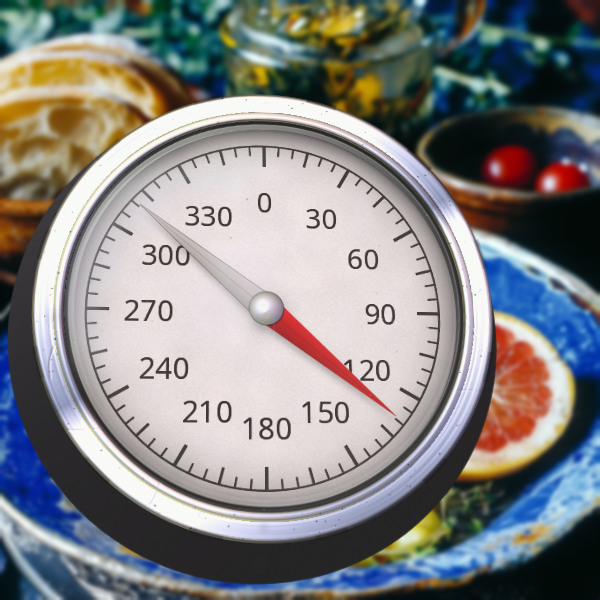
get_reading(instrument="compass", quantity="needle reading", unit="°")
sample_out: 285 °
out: 130 °
